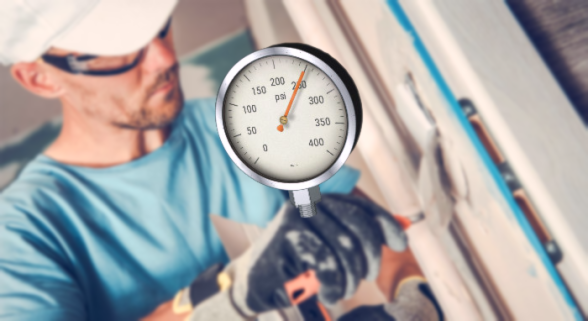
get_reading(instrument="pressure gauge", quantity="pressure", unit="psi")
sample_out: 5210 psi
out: 250 psi
